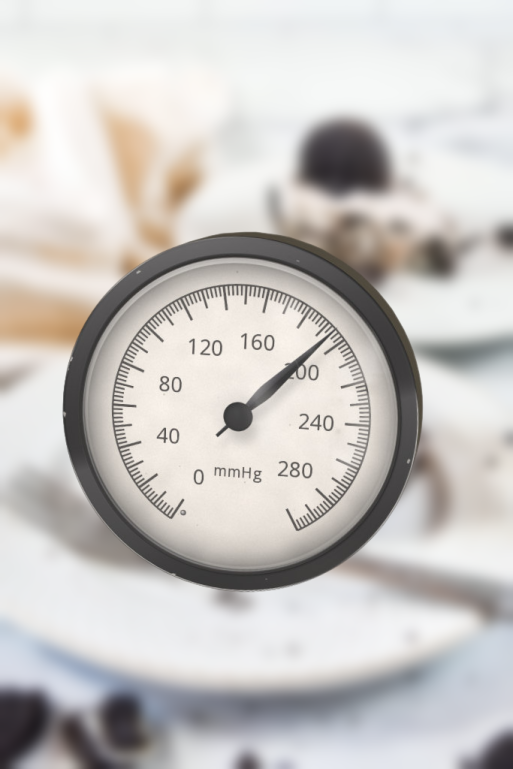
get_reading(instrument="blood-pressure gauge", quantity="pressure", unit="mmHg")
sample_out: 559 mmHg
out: 194 mmHg
